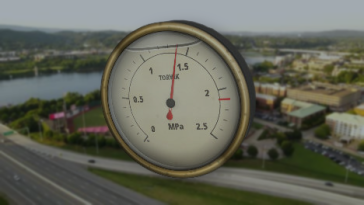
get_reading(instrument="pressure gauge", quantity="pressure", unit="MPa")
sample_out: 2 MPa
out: 1.4 MPa
